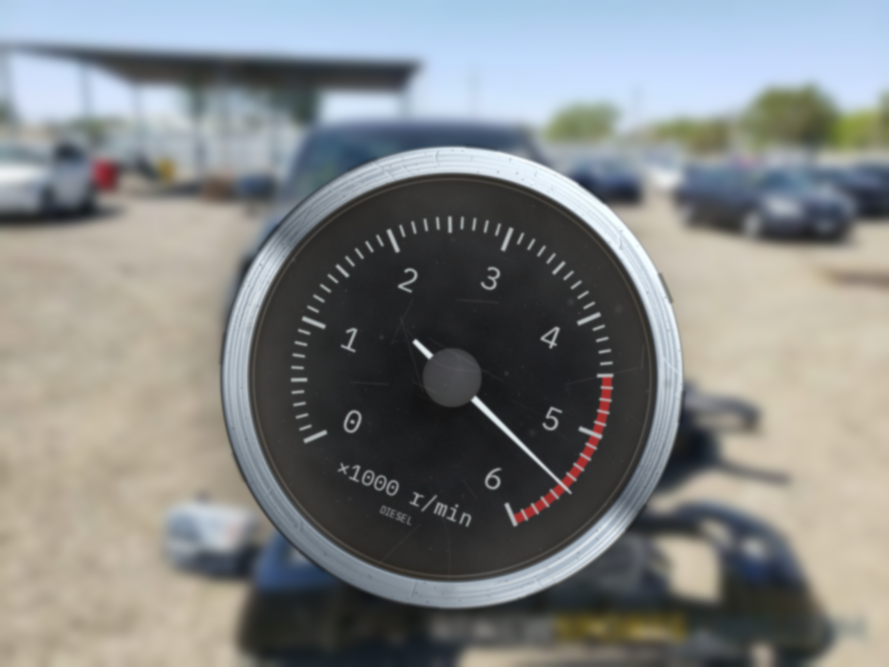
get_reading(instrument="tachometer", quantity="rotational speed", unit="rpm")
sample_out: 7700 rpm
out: 5500 rpm
